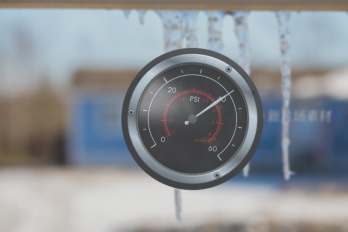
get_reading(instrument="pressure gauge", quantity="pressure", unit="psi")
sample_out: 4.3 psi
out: 40 psi
